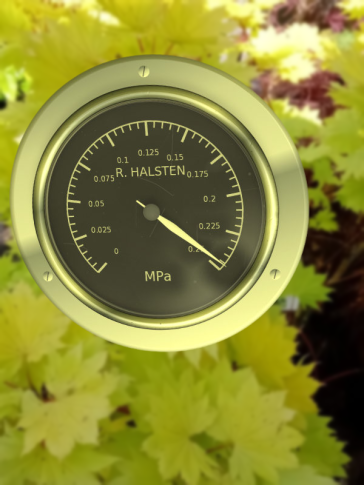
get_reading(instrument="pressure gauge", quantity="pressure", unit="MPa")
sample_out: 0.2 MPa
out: 0.245 MPa
